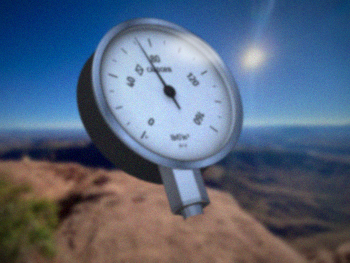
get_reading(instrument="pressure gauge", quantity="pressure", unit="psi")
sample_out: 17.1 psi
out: 70 psi
